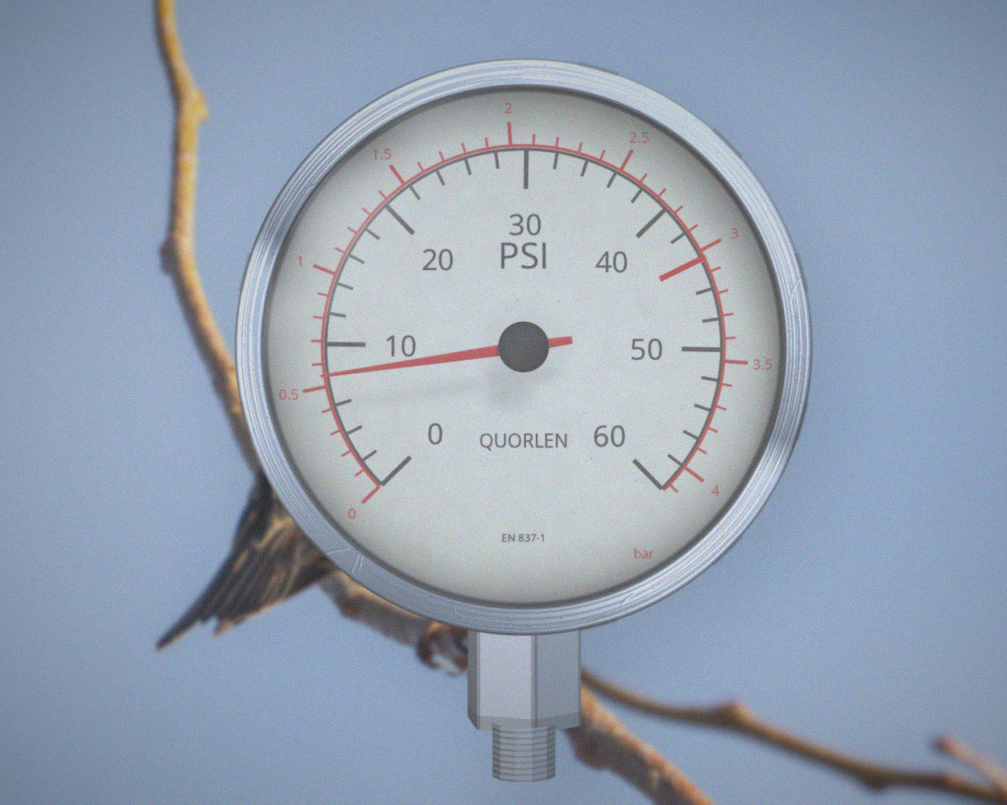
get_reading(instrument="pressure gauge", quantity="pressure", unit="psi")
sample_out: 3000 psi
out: 8 psi
